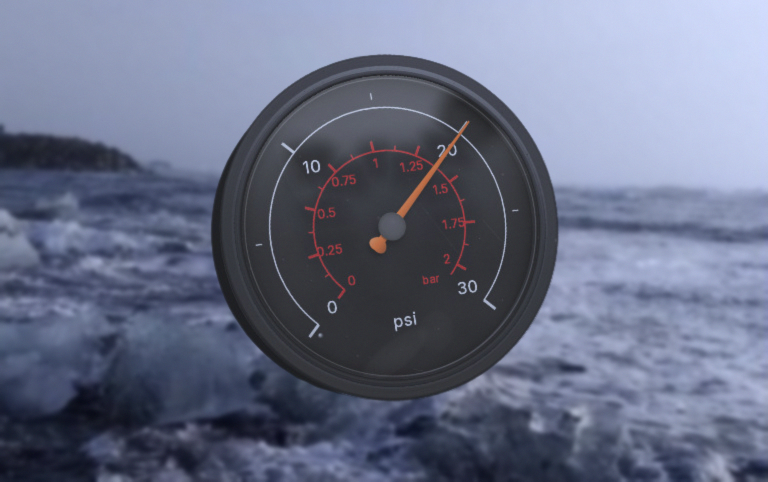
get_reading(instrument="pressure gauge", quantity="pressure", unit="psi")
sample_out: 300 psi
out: 20 psi
